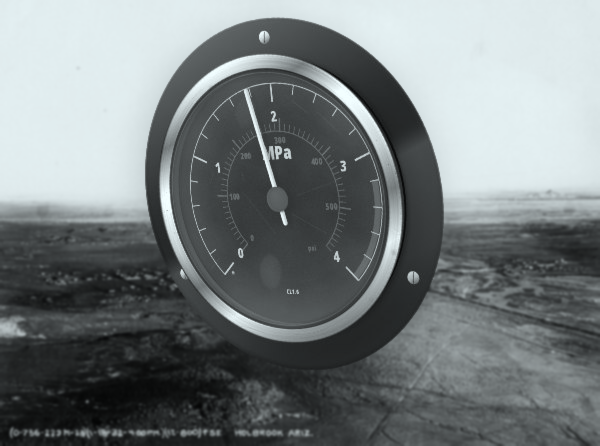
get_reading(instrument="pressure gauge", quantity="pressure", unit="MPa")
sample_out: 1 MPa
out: 1.8 MPa
